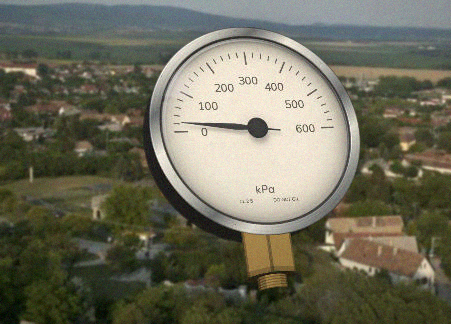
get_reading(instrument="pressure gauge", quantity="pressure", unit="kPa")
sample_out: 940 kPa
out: 20 kPa
